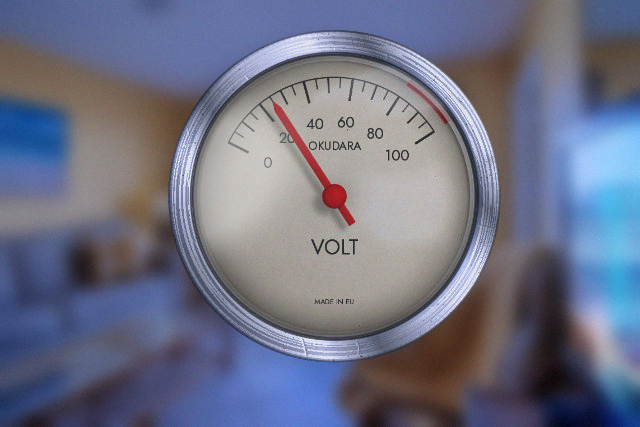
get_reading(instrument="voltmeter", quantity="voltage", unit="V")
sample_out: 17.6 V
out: 25 V
